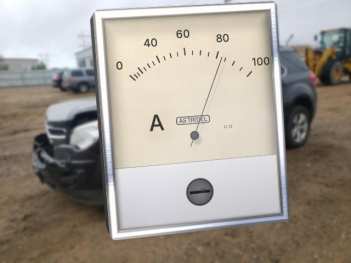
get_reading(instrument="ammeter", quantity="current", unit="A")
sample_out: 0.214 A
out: 82.5 A
